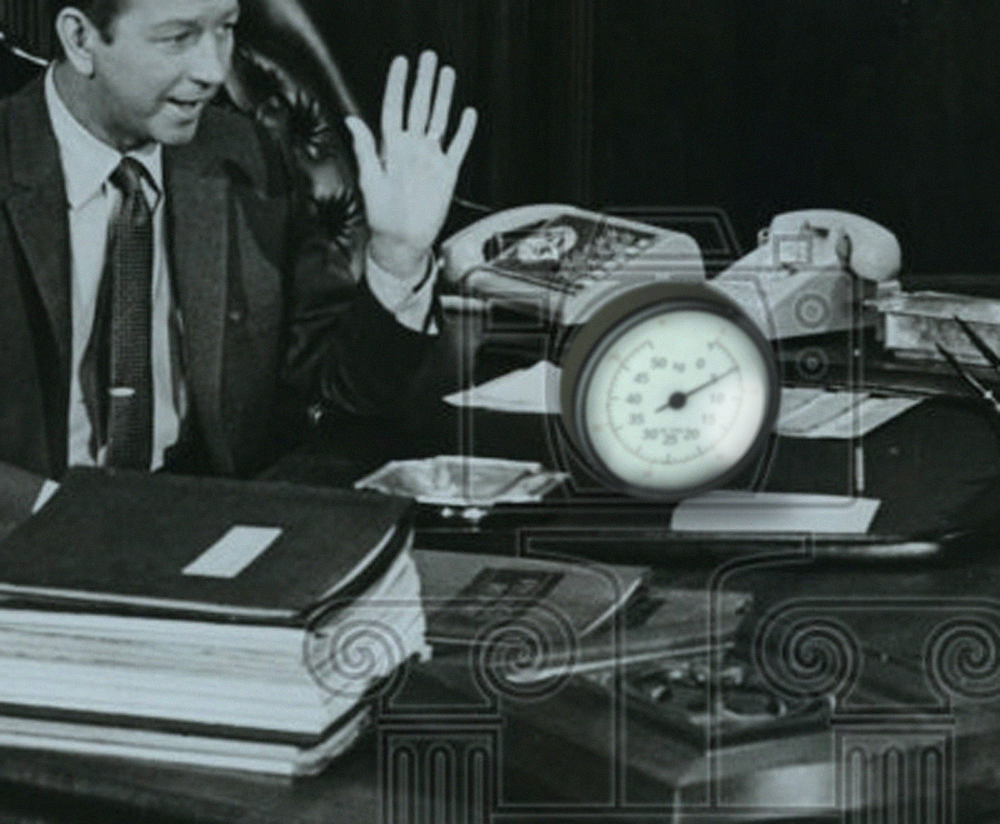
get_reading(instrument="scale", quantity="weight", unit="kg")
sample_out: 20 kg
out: 5 kg
